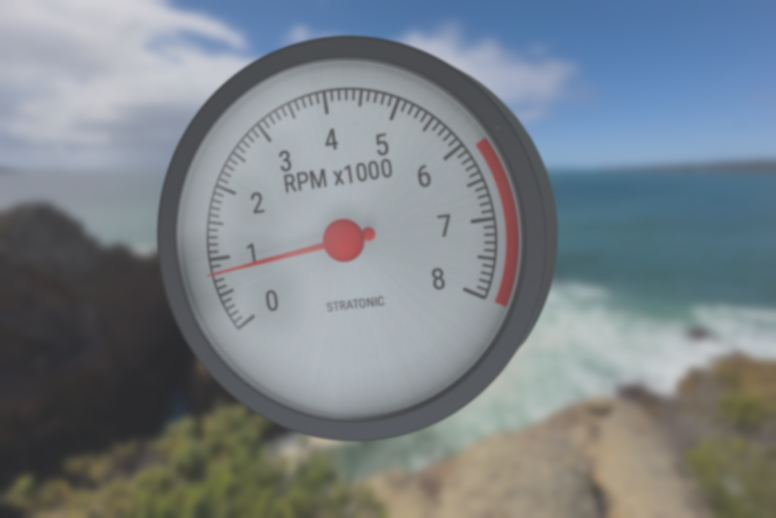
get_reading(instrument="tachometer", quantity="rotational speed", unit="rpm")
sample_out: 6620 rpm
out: 800 rpm
